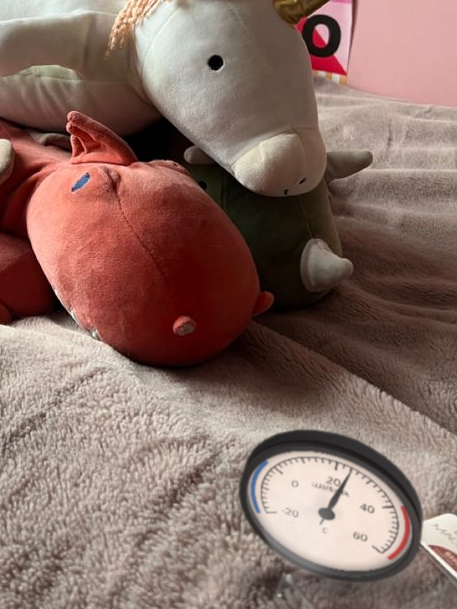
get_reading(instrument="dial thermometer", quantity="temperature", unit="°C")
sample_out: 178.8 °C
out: 24 °C
